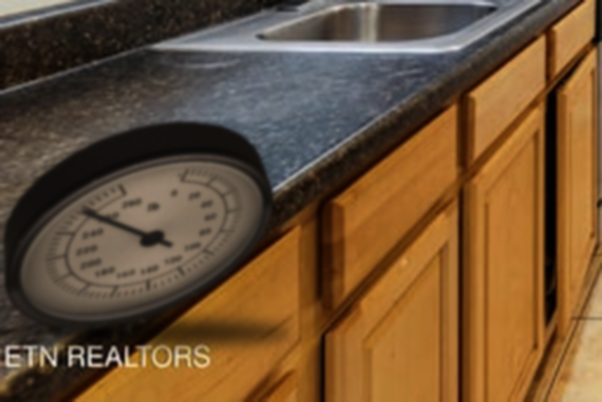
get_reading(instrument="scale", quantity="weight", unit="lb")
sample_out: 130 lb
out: 260 lb
